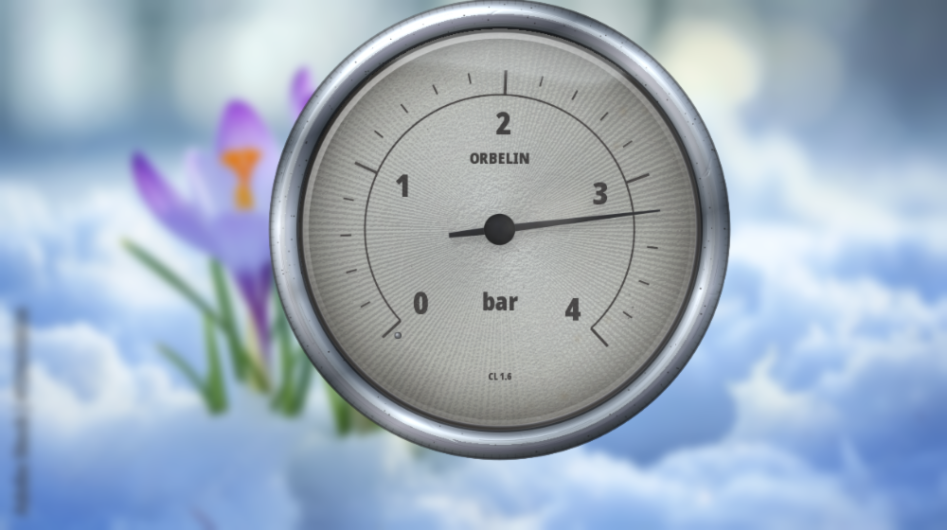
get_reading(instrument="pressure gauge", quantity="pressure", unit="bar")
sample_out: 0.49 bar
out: 3.2 bar
